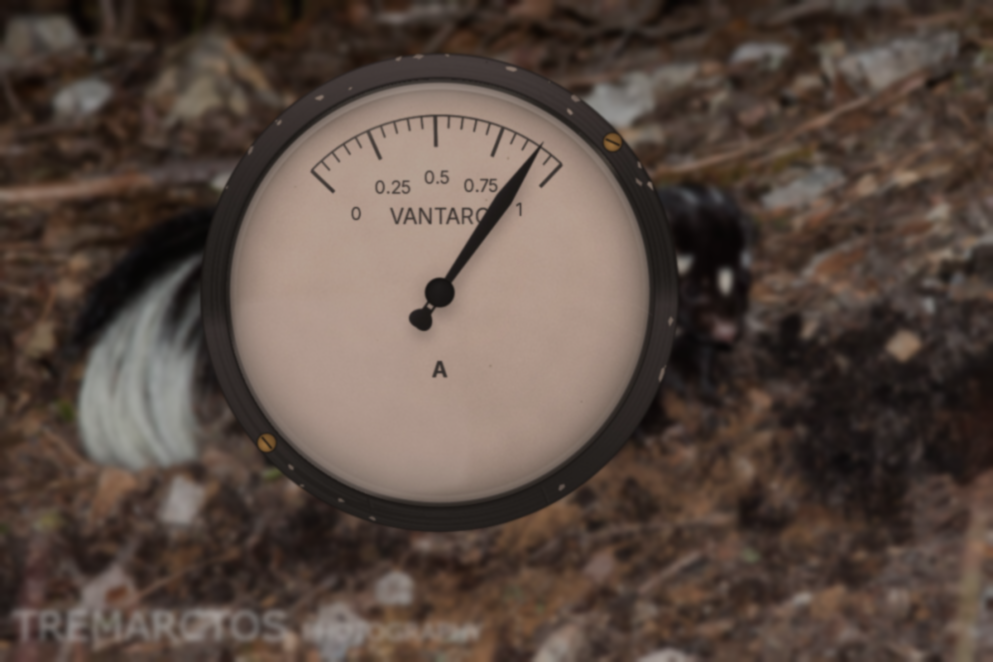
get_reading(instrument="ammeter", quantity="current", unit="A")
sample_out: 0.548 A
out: 0.9 A
